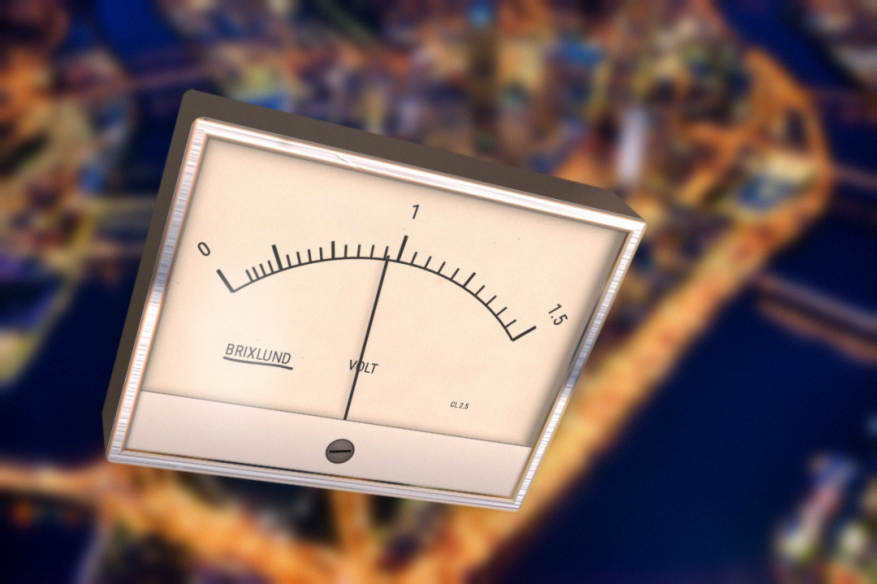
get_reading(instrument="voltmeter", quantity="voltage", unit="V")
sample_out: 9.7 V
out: 0.95 V
